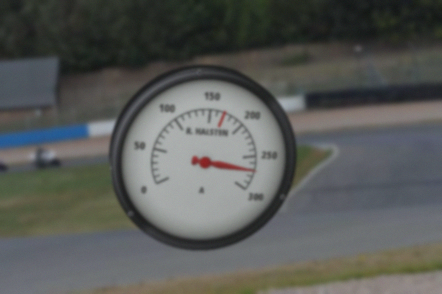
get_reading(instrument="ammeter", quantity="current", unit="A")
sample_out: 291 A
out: 270 A
